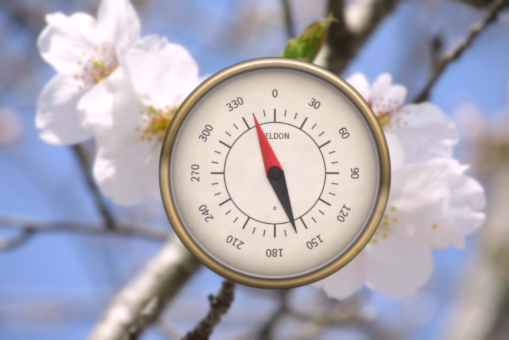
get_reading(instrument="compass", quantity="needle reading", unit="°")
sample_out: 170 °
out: 340 °
